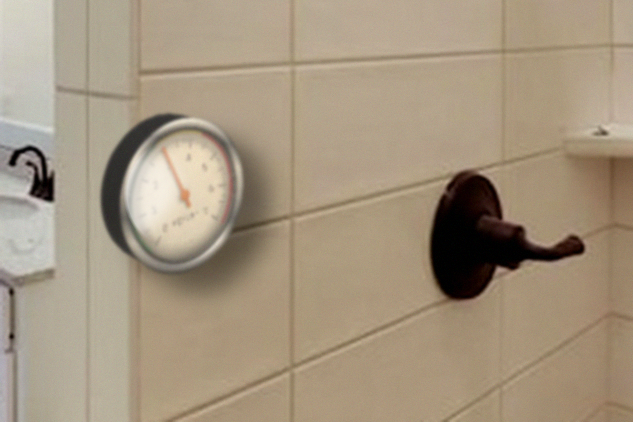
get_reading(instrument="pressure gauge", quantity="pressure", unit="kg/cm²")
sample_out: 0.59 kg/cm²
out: 3 kg/cm²
